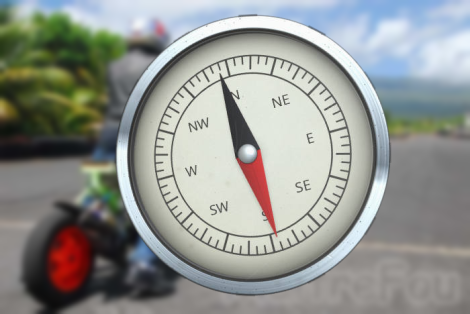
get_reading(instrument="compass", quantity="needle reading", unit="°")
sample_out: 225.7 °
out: 175 °
